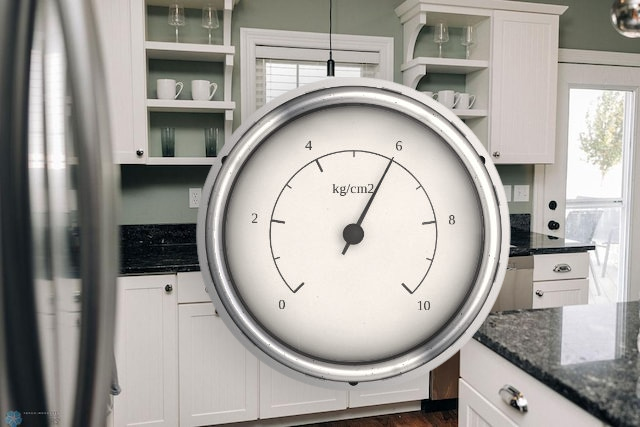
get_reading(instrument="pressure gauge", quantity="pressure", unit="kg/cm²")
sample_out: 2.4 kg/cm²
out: 6 kg/cm²
